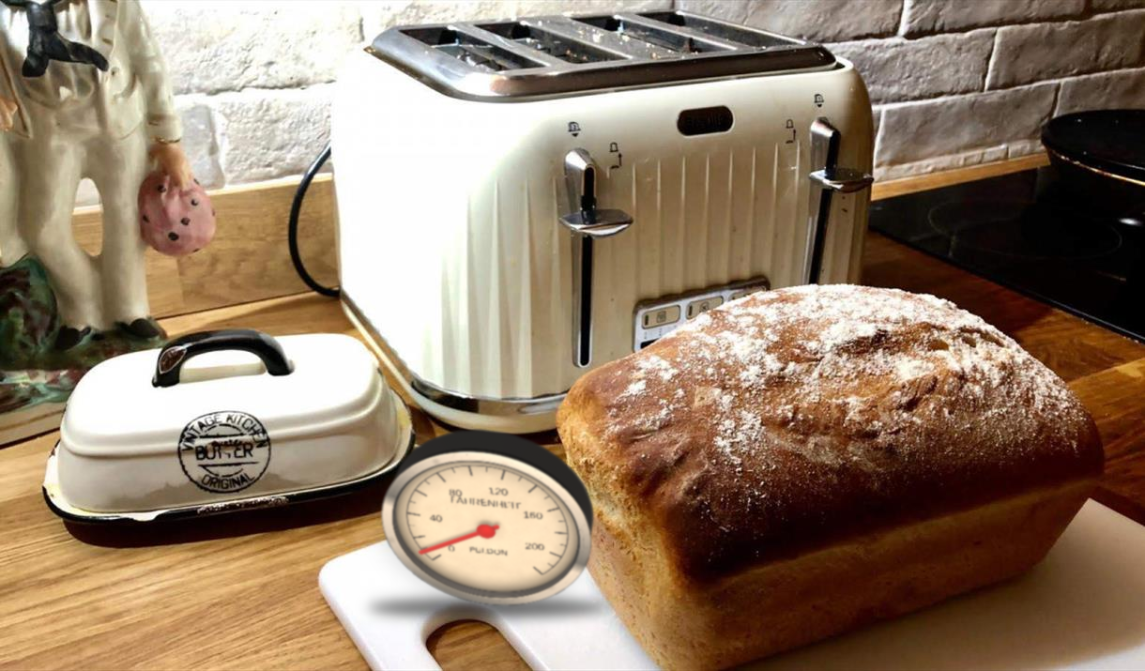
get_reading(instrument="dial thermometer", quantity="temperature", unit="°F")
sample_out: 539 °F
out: 10 °F
